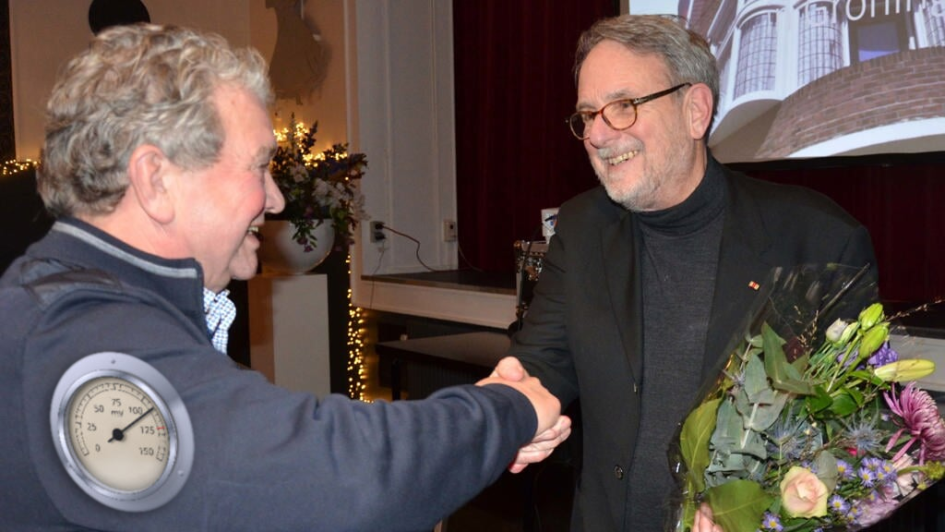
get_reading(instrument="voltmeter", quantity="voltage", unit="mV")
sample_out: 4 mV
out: 110 mV
